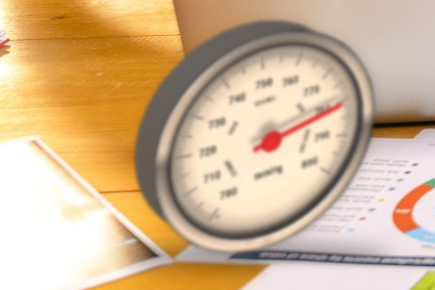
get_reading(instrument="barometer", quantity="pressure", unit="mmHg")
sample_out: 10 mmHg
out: 780 mmHg
